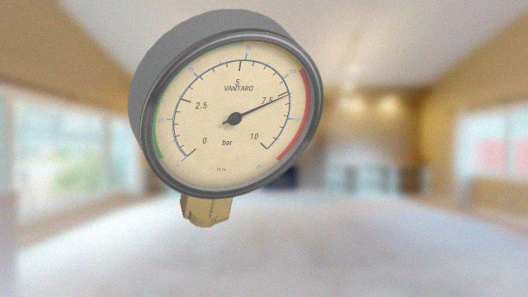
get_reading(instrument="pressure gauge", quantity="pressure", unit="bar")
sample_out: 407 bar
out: 7.5 bar
